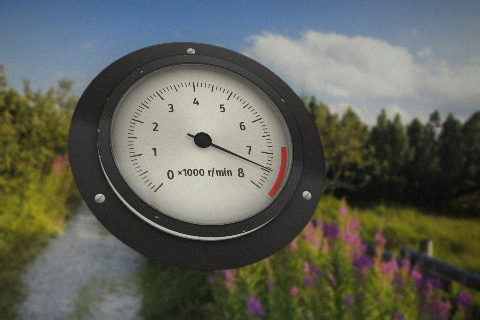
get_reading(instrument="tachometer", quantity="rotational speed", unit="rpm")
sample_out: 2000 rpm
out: 7500 rpm
